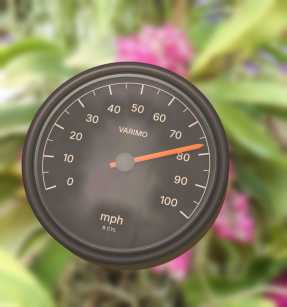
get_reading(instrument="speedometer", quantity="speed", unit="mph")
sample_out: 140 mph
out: 77.5 mph
